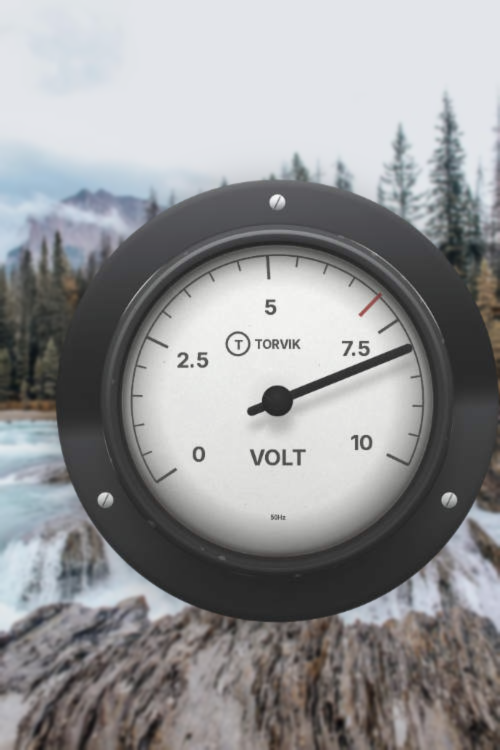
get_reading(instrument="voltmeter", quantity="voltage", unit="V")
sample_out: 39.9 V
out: 8 V
